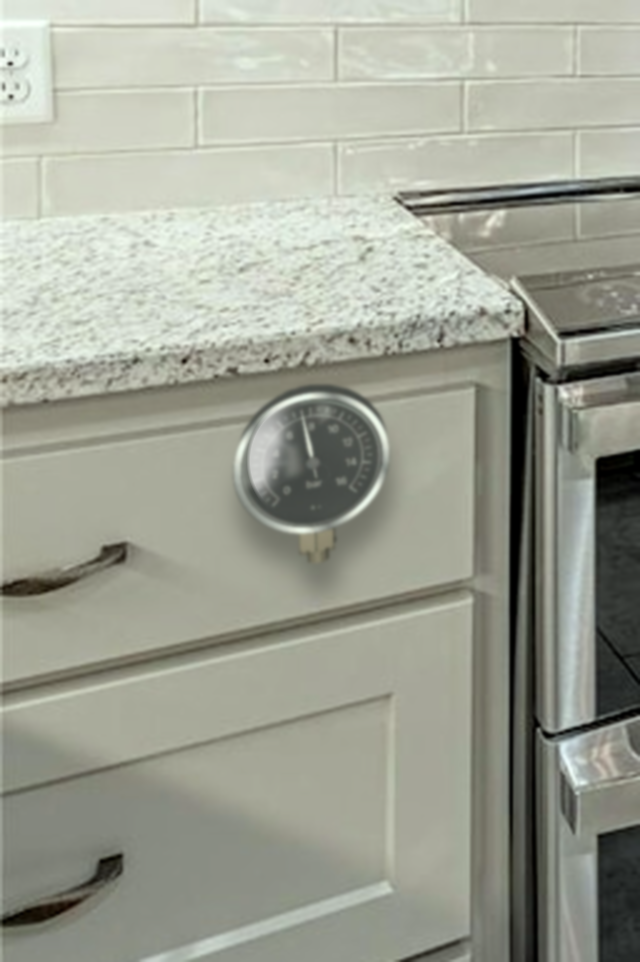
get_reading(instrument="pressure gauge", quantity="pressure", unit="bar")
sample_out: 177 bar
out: 7.5 bar
